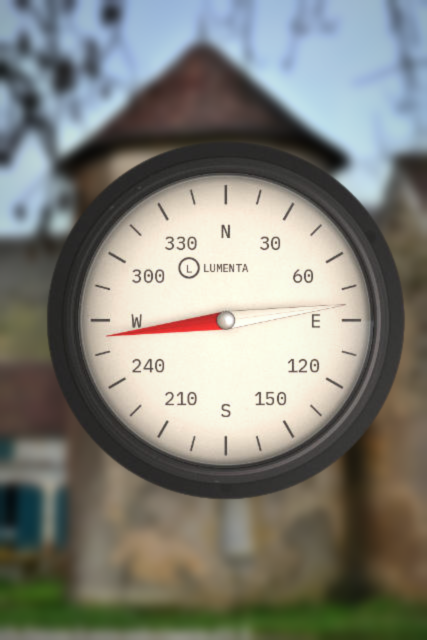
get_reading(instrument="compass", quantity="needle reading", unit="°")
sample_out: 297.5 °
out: 262.5 °
